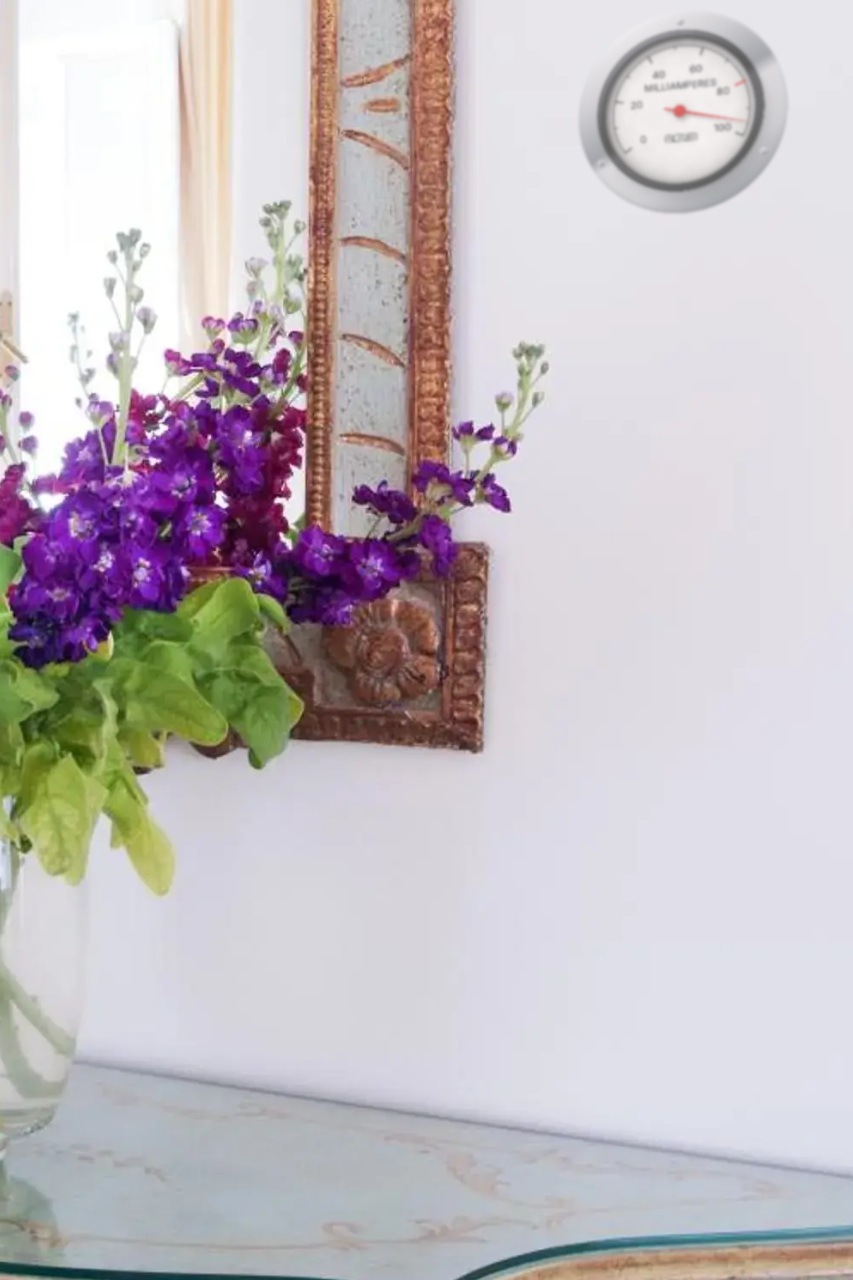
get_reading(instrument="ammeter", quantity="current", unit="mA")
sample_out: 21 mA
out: 95 mA
